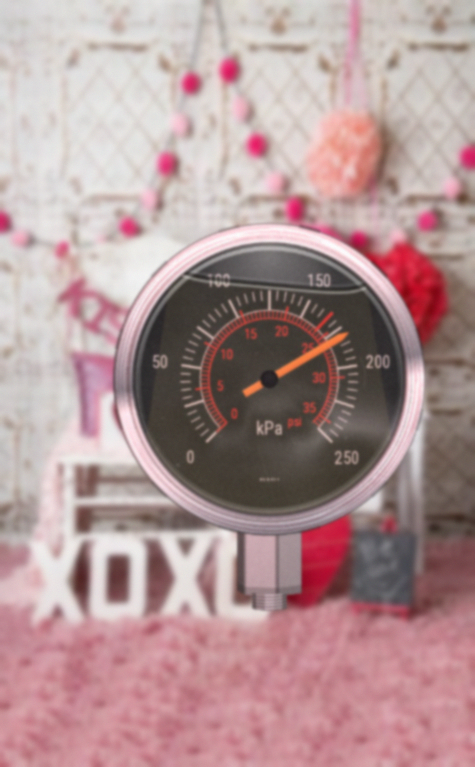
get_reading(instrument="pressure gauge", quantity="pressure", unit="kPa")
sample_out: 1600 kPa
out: 180 kPa
